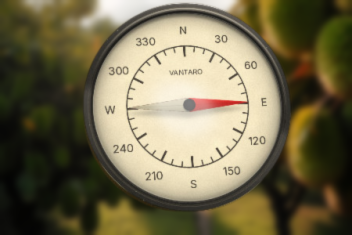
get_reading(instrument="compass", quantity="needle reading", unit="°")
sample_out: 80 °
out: 90 °
